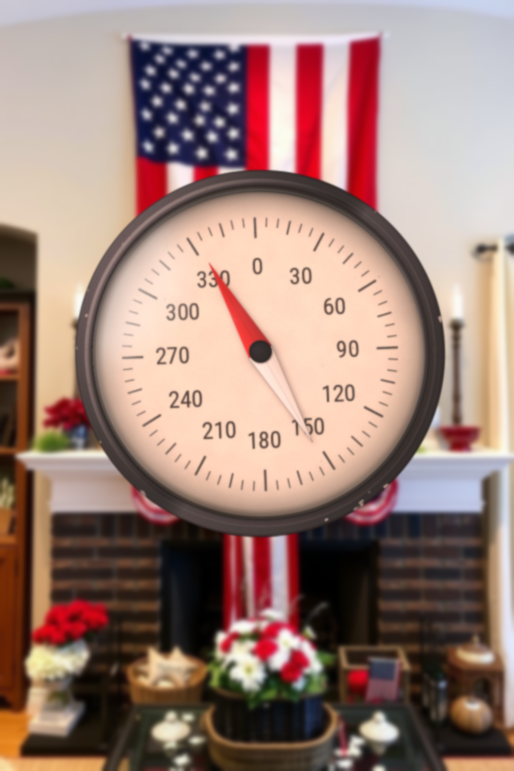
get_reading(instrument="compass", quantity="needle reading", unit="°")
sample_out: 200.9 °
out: 332.5 °
